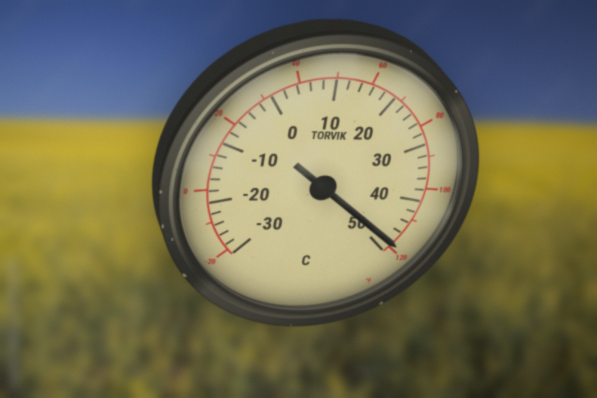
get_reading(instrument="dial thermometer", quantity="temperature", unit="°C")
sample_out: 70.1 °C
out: 48 °C
